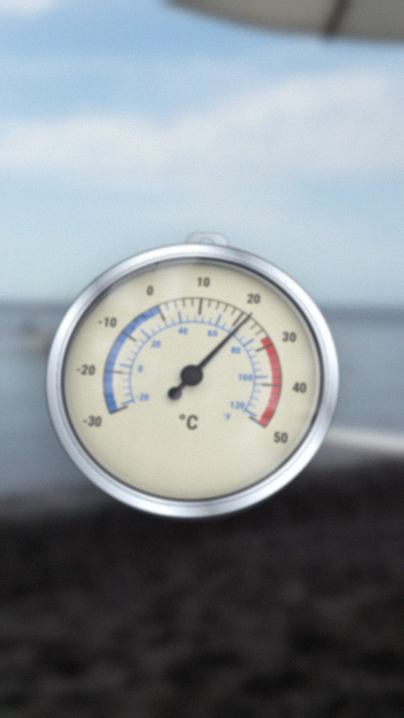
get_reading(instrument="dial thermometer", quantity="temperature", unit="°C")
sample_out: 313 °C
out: 22 °C
